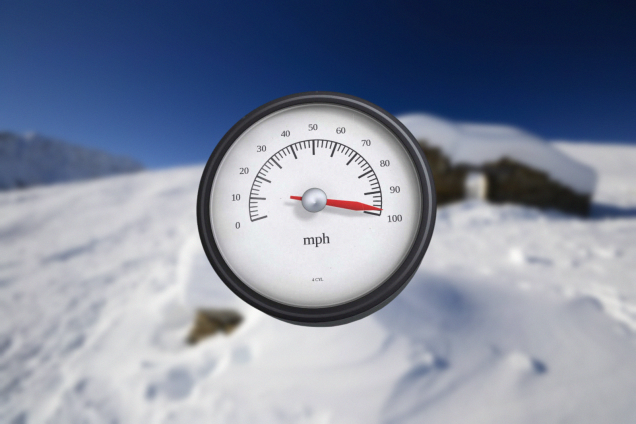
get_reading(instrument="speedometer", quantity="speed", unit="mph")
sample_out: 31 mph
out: 98 mph
